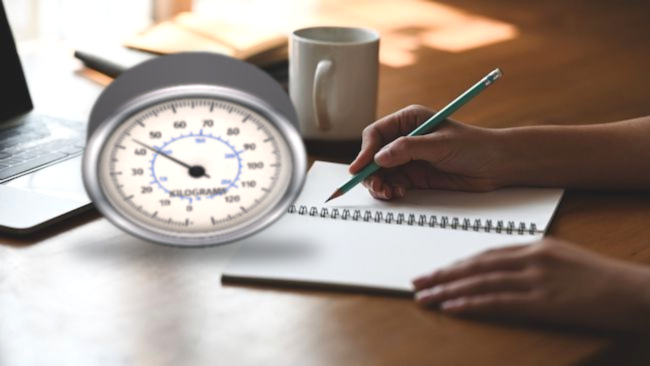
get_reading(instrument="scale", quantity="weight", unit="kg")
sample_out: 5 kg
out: 45 kg
